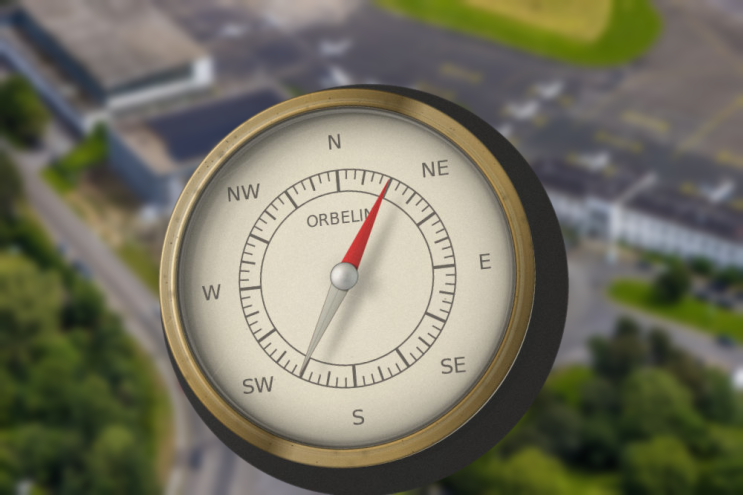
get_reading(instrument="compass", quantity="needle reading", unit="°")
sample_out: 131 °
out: 30 °
